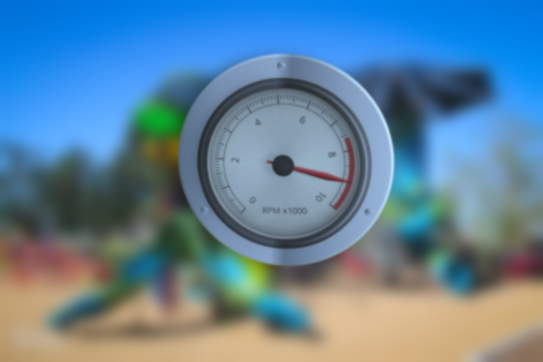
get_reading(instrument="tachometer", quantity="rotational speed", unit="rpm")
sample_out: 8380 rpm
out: 9000 rpm
